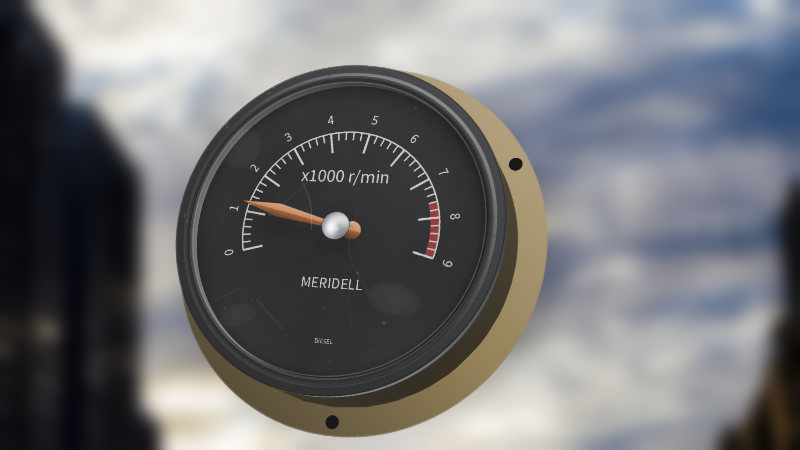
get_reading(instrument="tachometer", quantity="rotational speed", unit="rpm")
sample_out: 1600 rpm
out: 1200 rpm
